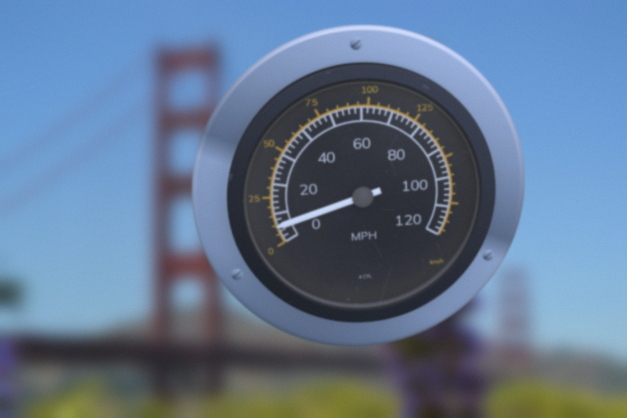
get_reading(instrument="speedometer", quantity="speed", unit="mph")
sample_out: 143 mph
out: 6 mph
